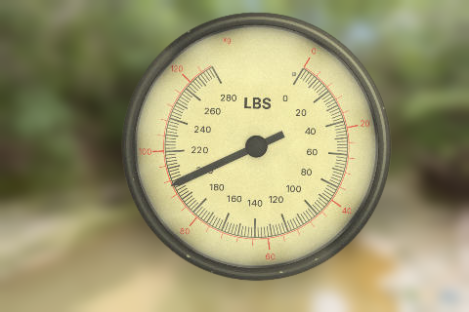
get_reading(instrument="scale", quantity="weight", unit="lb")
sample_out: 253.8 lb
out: 200 lb
